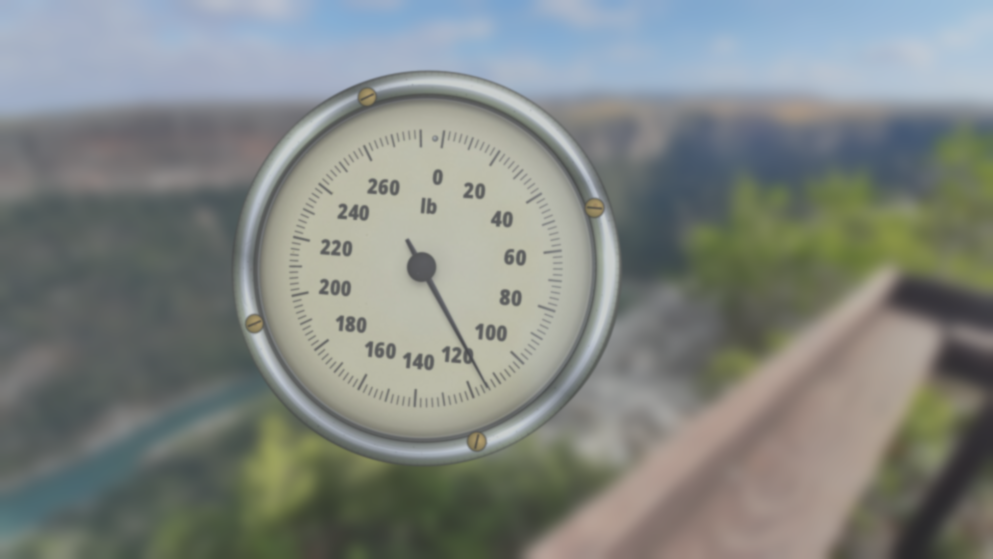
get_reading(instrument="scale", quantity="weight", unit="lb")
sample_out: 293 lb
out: 114 lb
